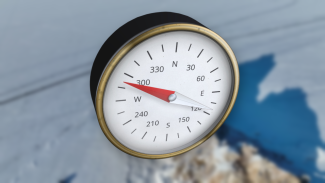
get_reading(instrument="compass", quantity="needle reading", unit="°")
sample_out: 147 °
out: 292.5 °
